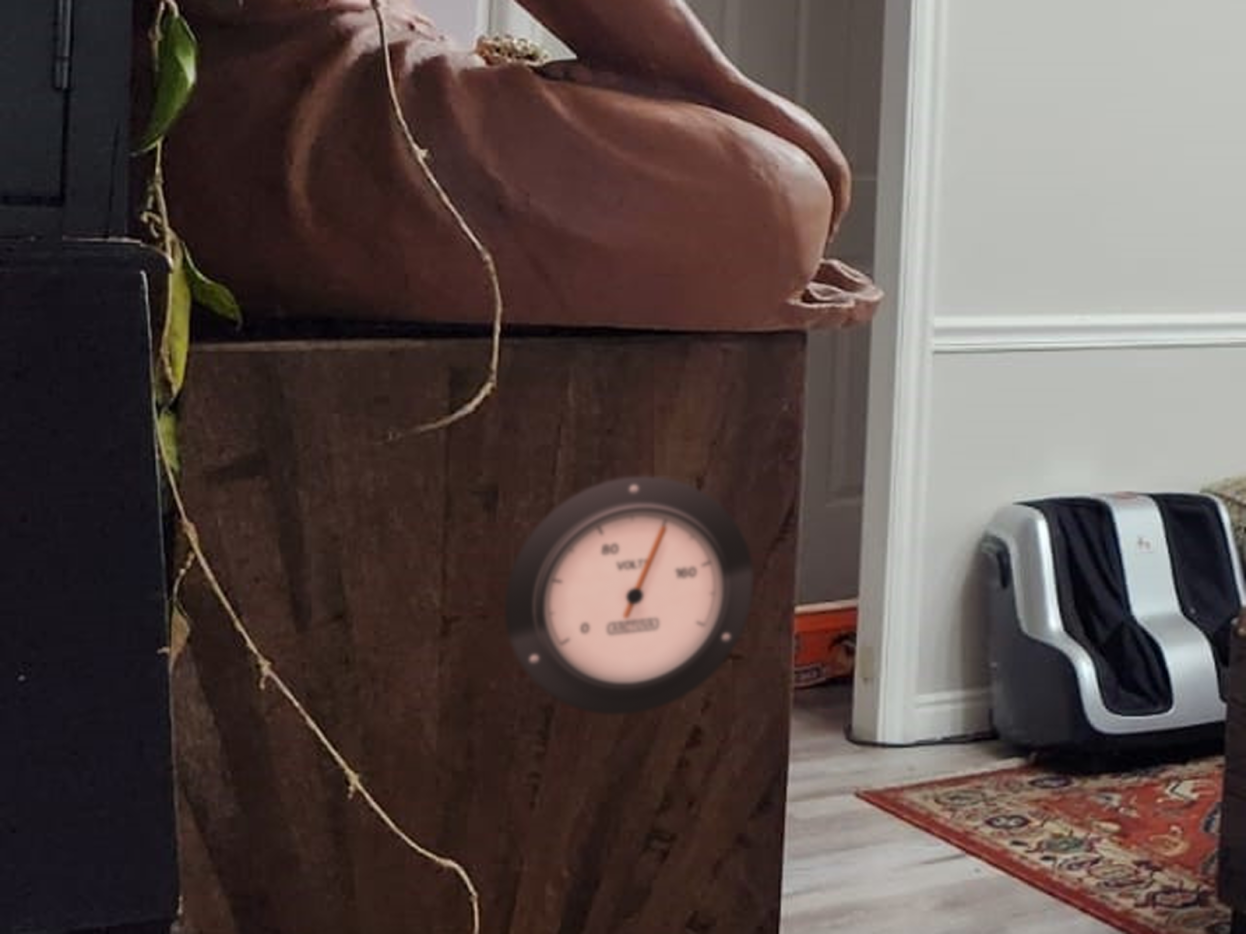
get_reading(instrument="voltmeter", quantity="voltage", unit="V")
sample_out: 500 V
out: 120 V
